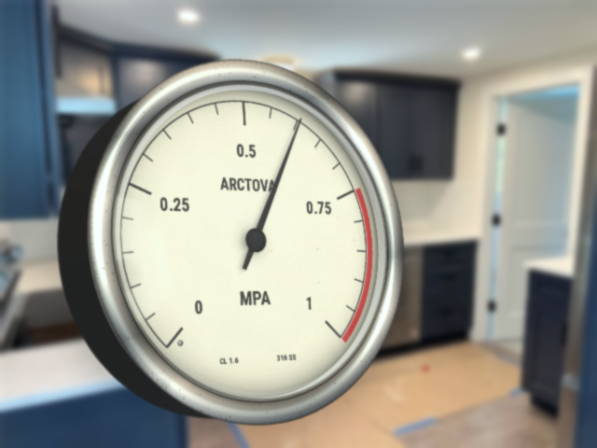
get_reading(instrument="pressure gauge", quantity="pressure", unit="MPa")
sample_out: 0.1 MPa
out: 0.6 MPa
